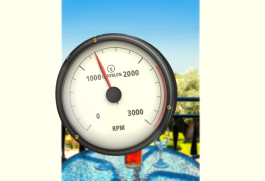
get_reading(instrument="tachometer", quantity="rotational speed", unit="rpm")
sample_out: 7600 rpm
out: 1300 rpm
